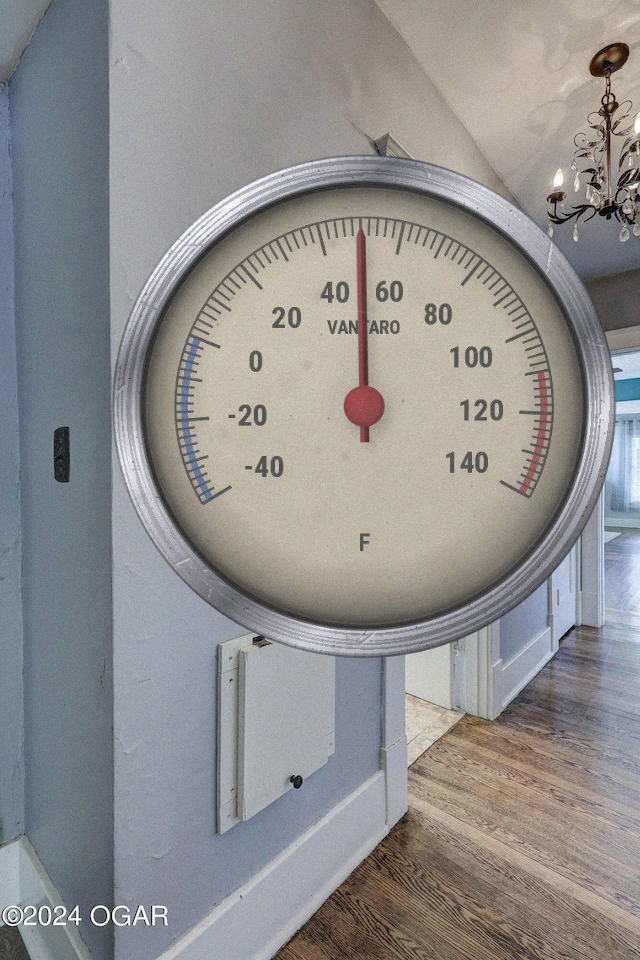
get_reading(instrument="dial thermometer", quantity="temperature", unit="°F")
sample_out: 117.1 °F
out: 50 °F
